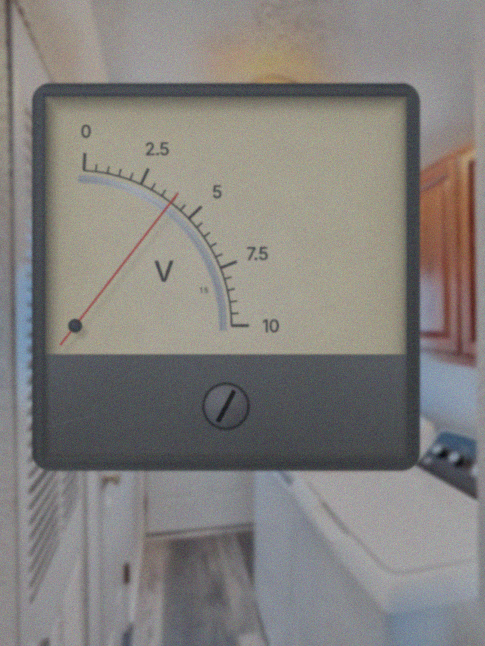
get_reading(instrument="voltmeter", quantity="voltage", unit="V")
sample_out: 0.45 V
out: 4 V
